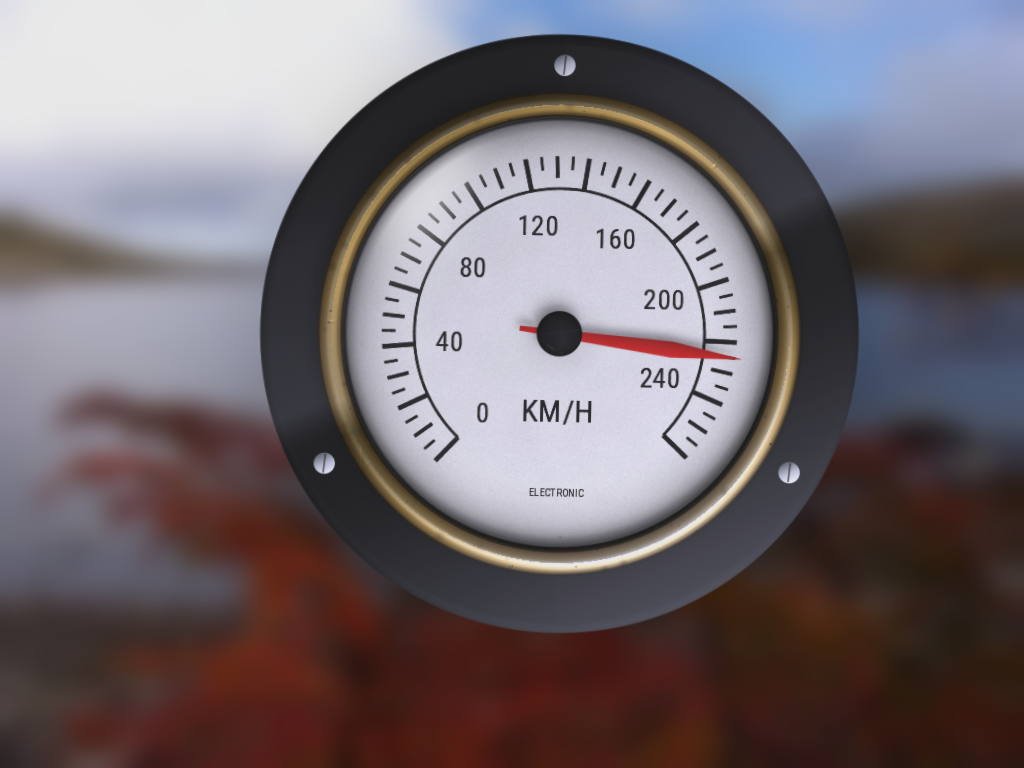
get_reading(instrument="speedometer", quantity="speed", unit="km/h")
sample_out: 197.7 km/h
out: 225 km/h
